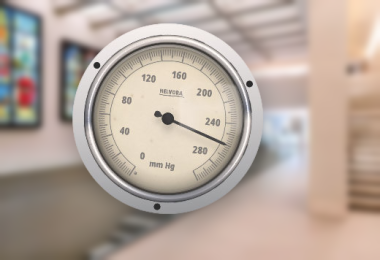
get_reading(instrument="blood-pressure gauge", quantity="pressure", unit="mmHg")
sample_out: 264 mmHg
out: 260 mmHg
